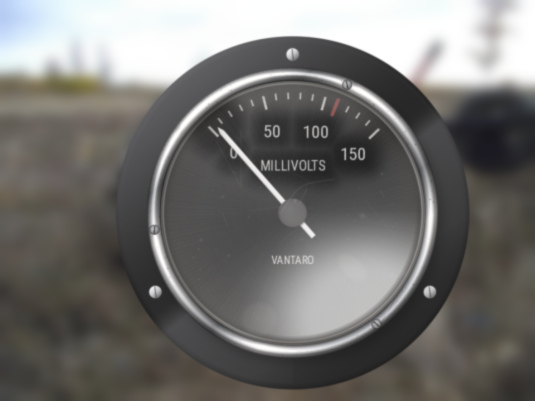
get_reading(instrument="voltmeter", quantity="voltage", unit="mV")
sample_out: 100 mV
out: 5 mV
